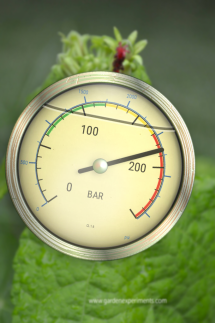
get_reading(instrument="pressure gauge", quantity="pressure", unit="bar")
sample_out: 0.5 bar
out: 185 bar
